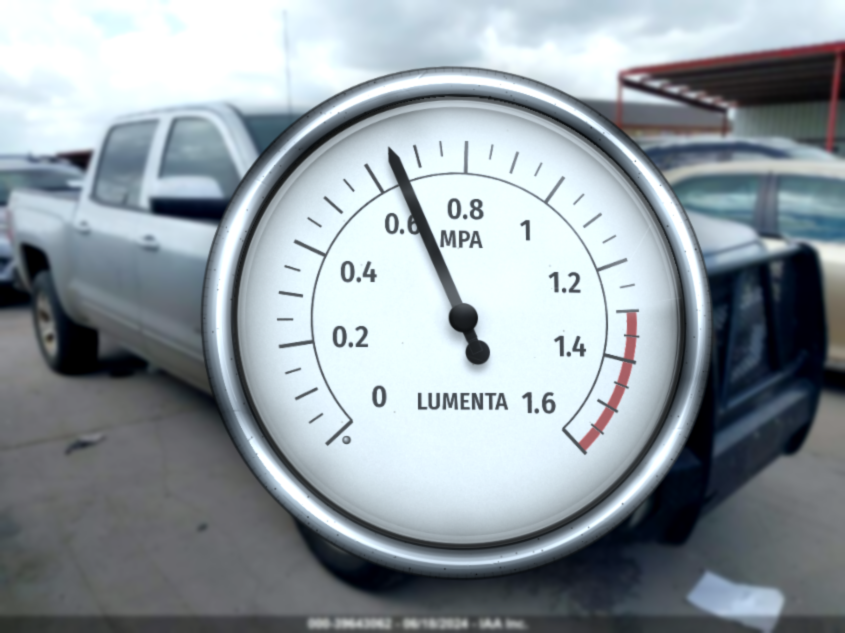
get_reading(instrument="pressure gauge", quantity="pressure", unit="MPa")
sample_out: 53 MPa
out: 0.65 MPa
